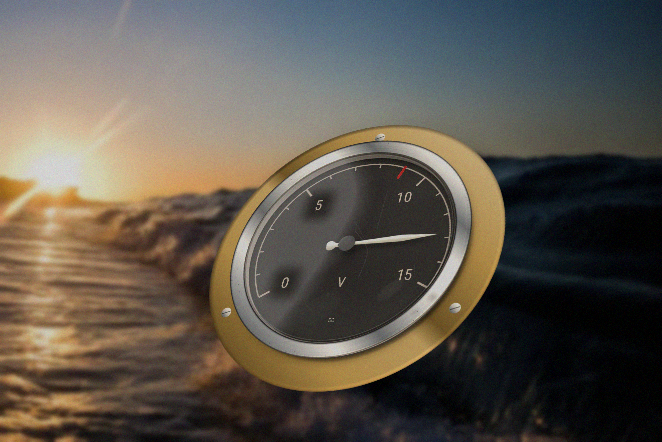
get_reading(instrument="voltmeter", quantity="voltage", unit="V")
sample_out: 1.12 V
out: 13 V
